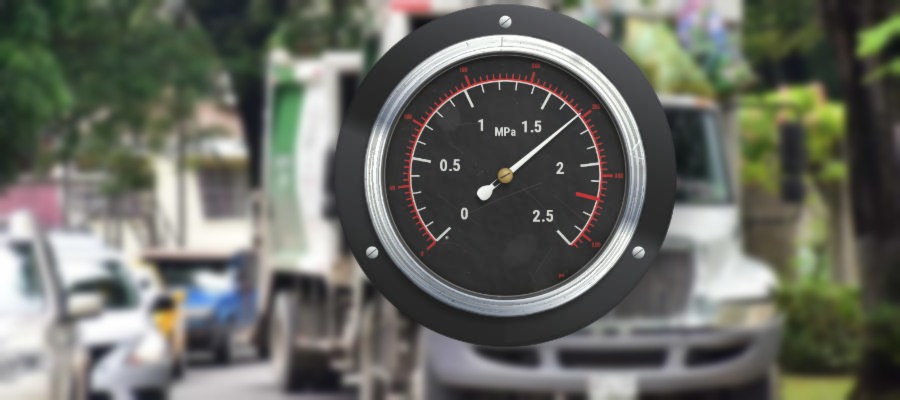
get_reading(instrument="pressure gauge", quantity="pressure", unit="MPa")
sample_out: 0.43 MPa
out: 1.7 MPa
